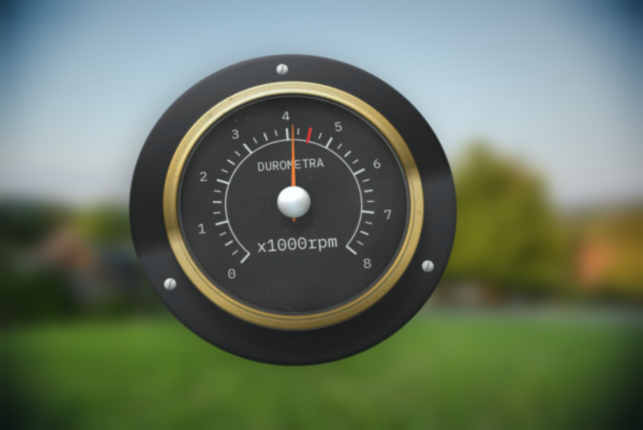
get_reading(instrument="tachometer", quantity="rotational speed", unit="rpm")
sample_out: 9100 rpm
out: 4125 rpm
